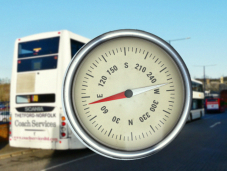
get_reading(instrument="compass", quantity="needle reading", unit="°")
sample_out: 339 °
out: 80 °
